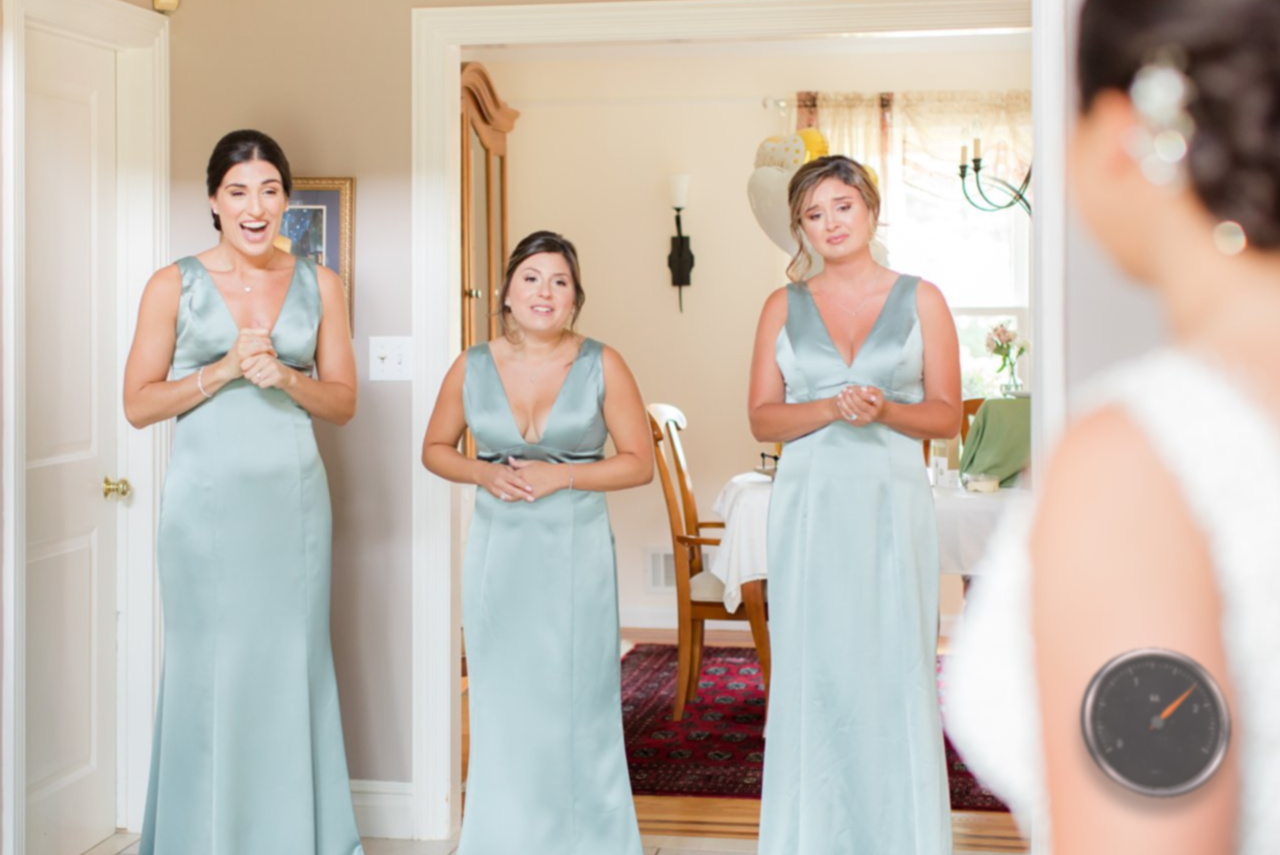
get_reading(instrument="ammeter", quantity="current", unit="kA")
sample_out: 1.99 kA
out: 1.75 kA
